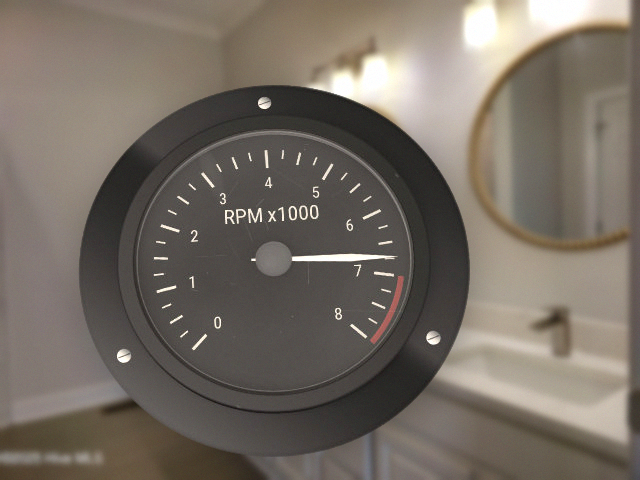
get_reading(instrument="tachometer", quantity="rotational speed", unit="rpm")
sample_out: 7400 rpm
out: 6750 rpm
